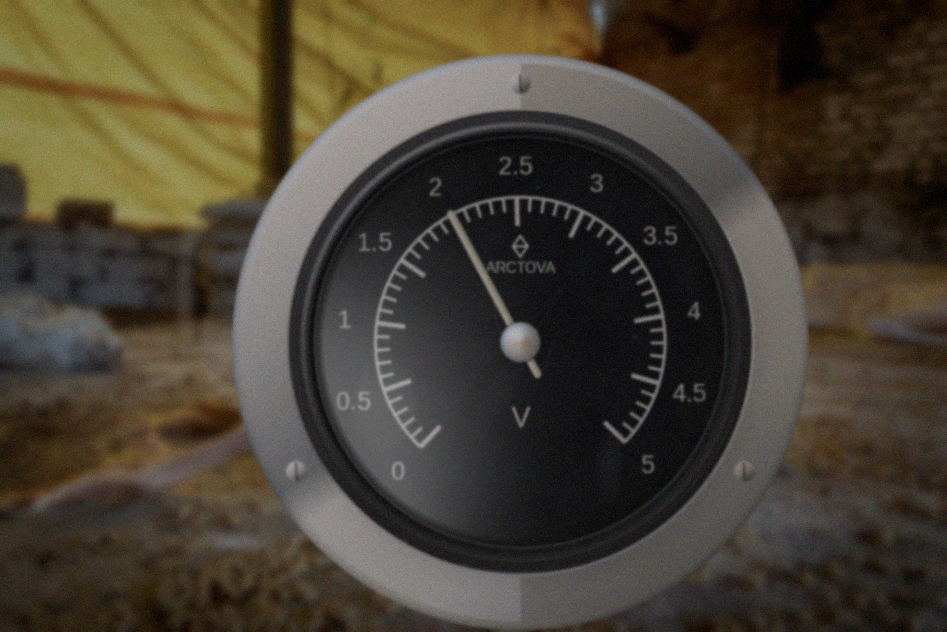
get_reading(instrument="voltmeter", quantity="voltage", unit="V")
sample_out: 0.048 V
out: 2 V
